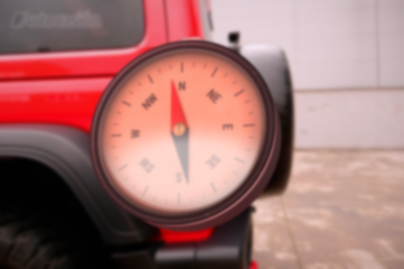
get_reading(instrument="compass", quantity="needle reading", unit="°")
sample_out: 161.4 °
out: 350 °
